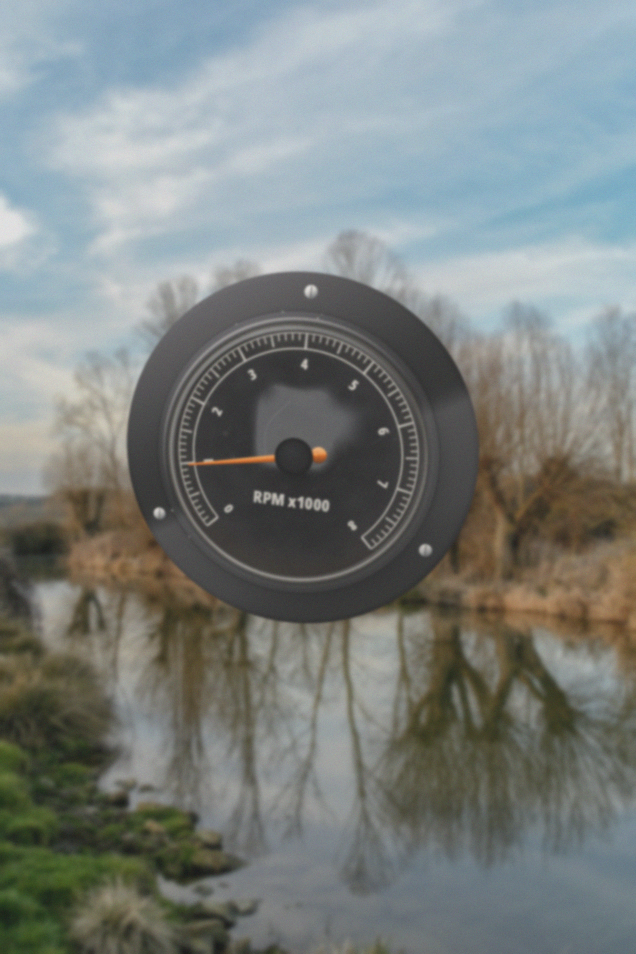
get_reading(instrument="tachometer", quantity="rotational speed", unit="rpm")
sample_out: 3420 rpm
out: 1000 rpm
